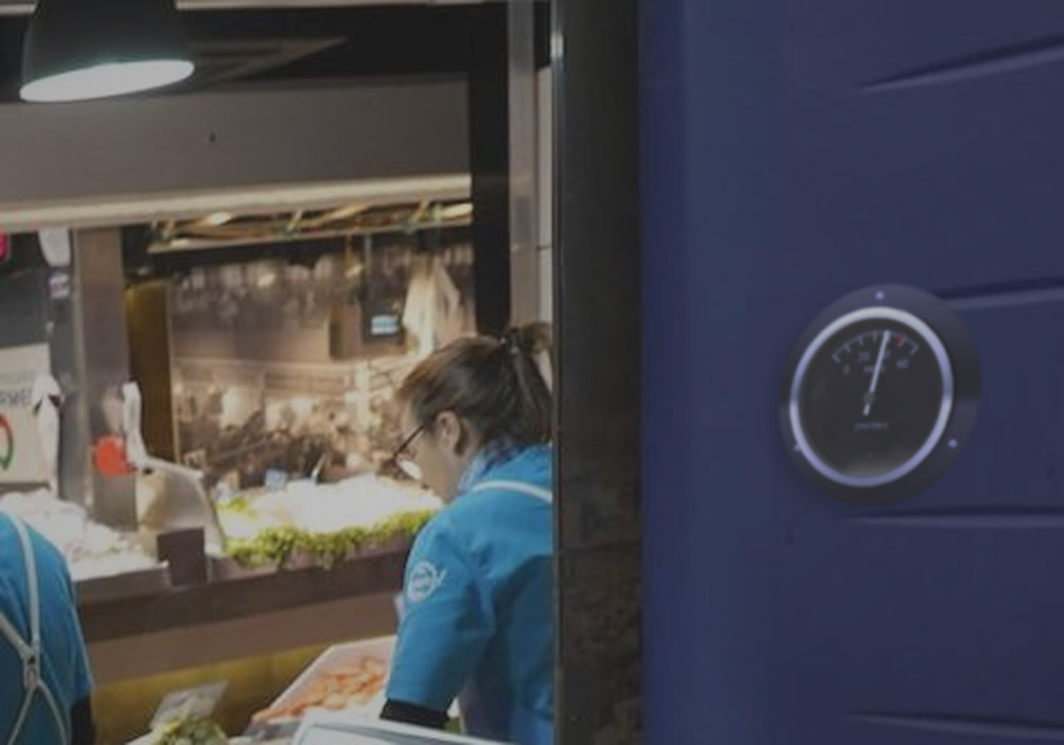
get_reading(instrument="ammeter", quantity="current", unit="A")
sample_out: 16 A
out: 40 A
